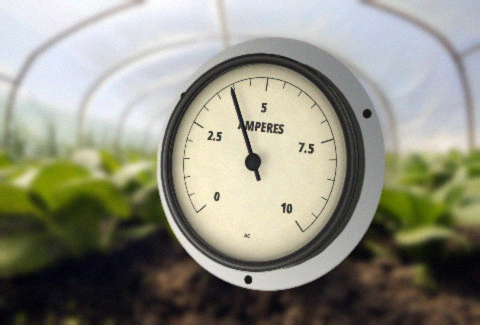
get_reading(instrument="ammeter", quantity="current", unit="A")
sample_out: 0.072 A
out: 4 A
